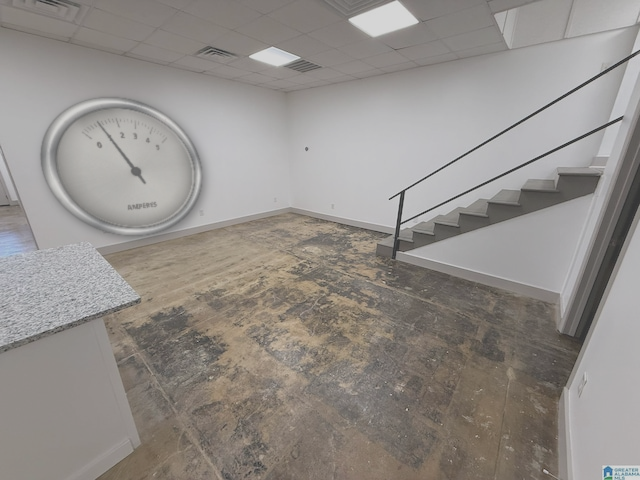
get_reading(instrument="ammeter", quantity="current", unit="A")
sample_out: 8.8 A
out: 1 A
